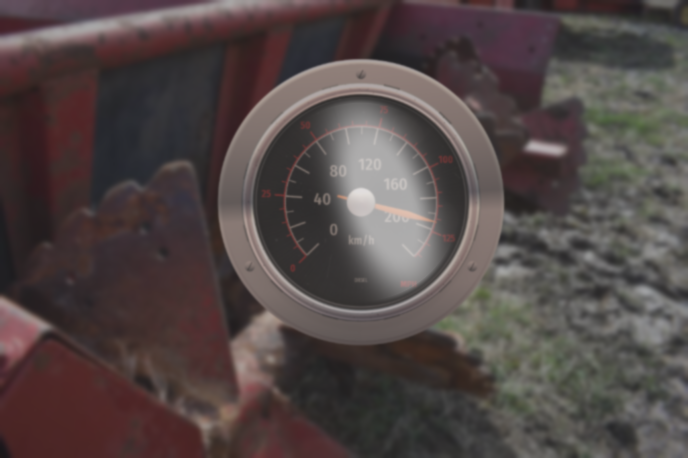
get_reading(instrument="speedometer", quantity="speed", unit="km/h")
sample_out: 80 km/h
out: 195 km/h
